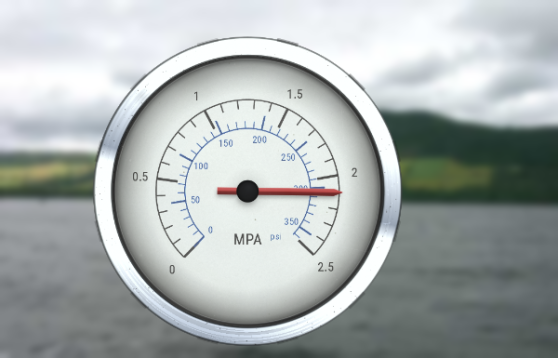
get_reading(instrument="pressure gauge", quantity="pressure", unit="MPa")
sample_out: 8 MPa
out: 2.1 MPa
